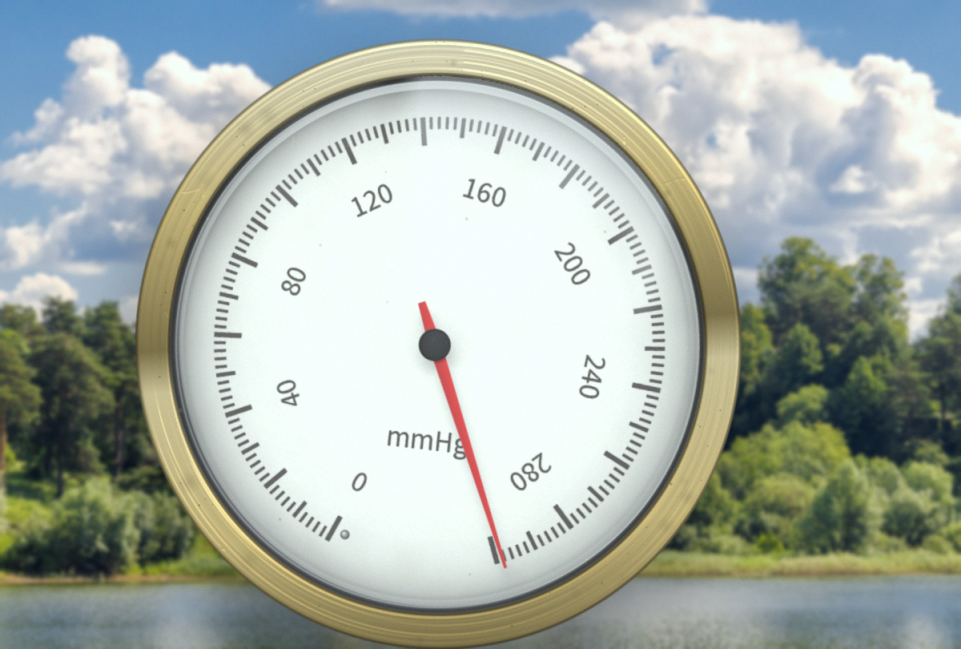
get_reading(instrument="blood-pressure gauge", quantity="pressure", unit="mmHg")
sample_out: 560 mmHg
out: 298 mmHg
